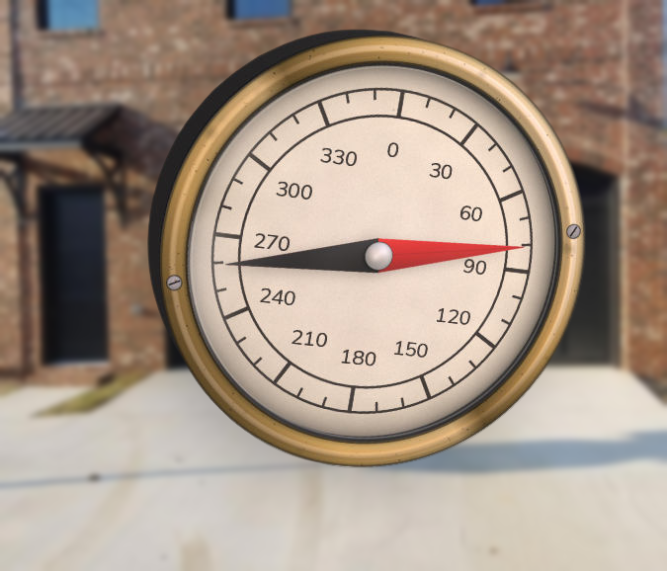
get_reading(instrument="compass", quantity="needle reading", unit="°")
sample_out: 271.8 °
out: 80 °
